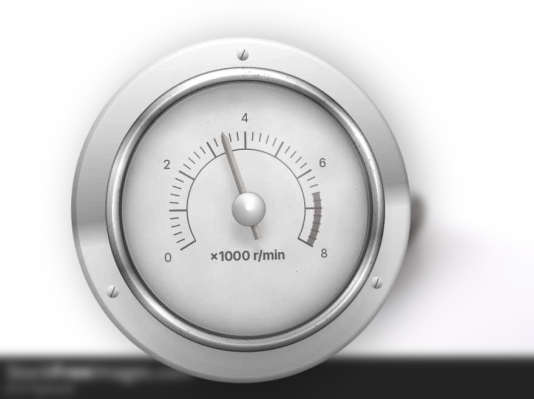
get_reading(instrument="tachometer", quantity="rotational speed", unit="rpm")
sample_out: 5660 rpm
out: 3400 rpm
